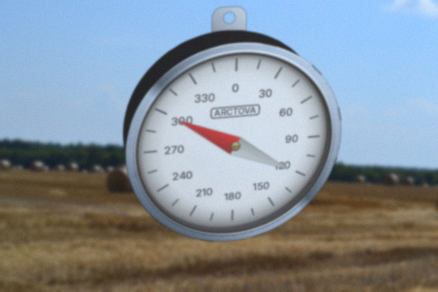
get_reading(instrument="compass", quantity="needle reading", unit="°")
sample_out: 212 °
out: 300 °
